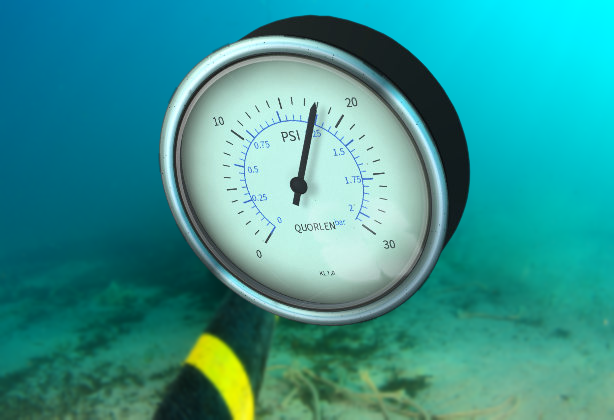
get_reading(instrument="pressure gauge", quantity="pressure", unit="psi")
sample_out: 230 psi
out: 18 psi
